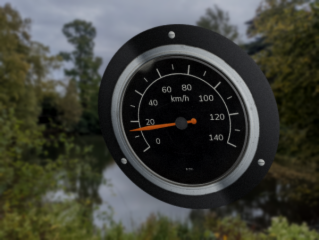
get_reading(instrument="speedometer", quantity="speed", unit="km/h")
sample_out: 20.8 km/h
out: 15 km/h
